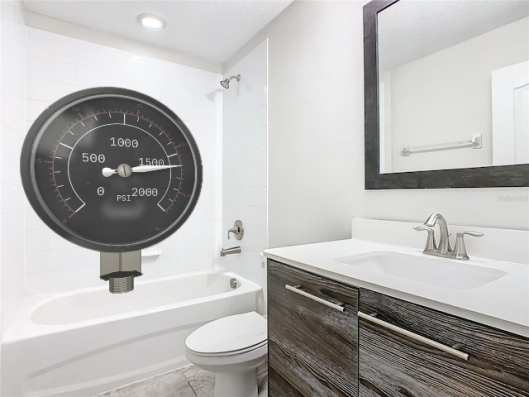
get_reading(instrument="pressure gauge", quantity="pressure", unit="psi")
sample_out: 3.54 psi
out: 1600 psi
